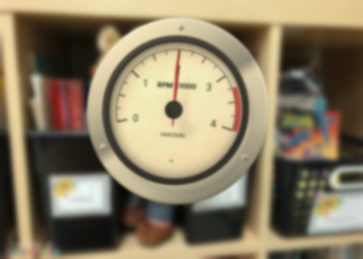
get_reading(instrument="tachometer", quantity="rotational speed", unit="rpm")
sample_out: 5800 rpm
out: 2000 rpm
